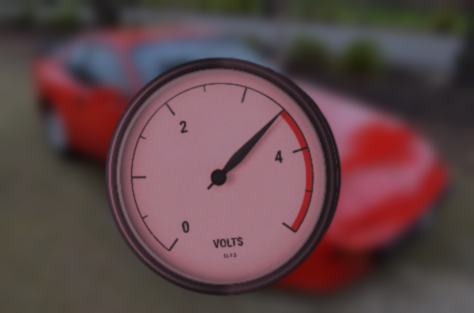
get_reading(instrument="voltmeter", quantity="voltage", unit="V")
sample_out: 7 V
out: 3.5 V
